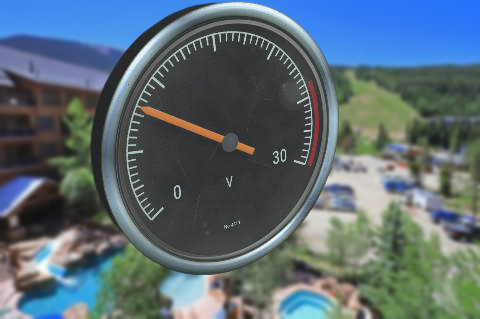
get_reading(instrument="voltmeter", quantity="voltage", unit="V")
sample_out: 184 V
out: 8 V
